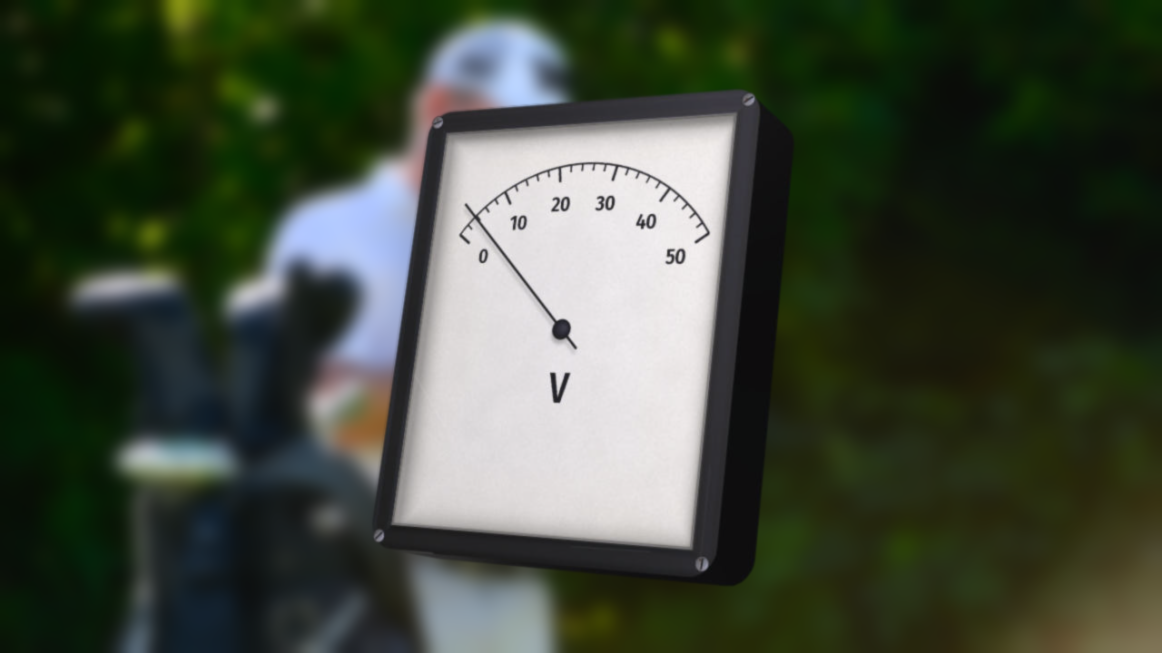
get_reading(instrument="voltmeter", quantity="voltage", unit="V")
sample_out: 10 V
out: 4 V
